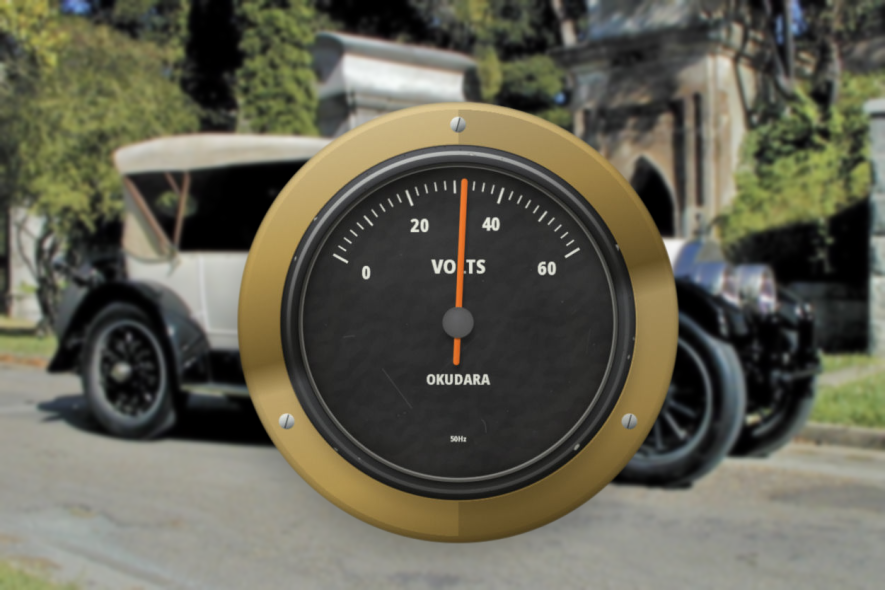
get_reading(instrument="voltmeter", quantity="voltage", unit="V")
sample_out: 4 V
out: 32 V
